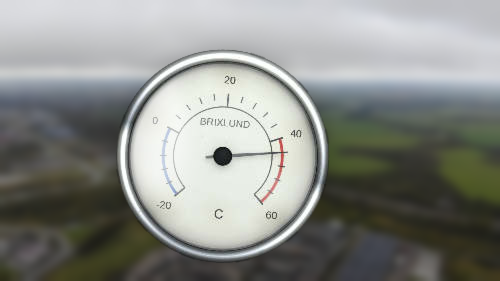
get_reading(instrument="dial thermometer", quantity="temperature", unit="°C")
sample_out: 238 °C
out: 44 °C
